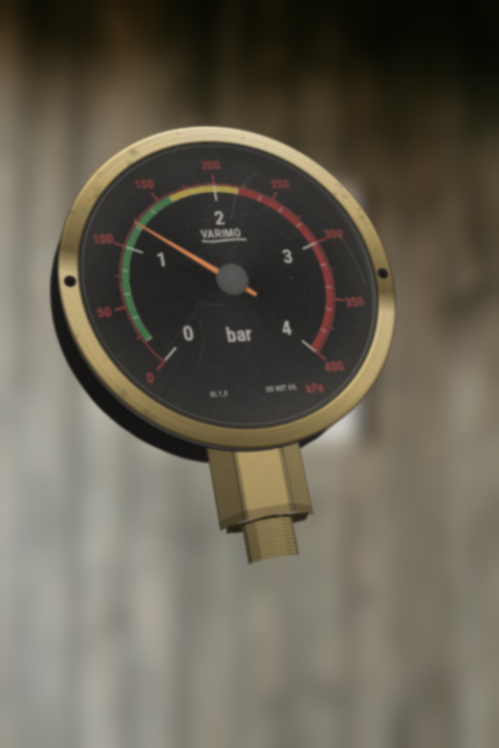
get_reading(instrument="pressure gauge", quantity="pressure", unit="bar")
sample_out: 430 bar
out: 1.2 bar
